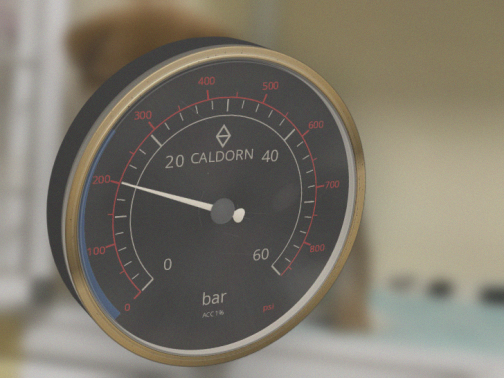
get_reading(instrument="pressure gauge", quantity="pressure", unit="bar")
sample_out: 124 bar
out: 14 bar
